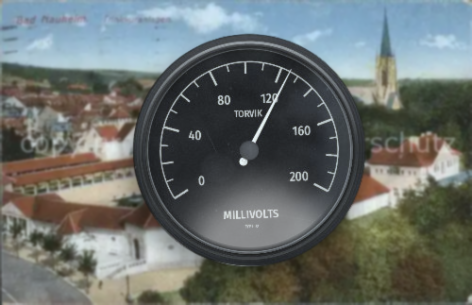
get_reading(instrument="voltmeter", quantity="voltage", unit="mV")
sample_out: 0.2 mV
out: 125 mV
